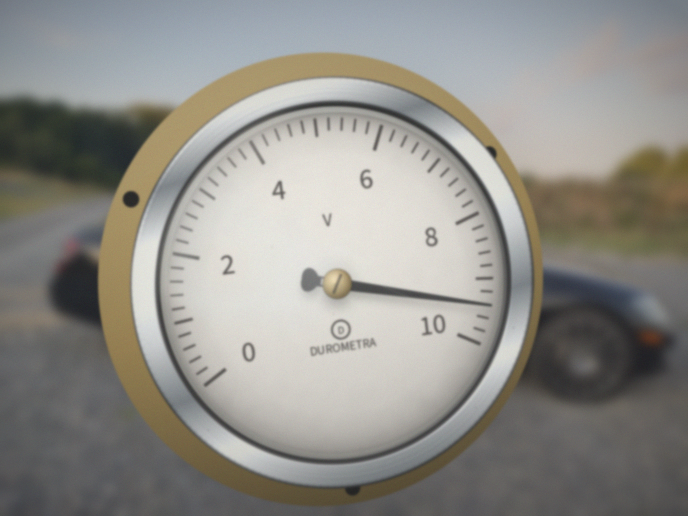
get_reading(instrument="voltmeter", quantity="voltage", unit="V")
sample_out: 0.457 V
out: 9.4 V
